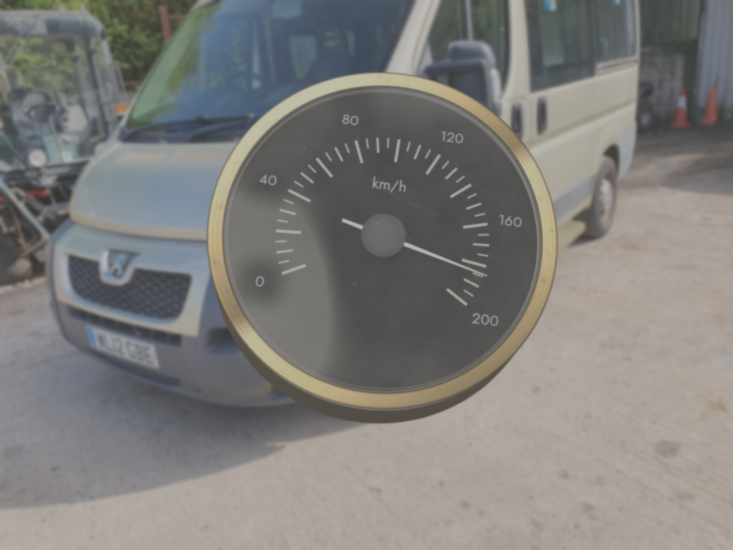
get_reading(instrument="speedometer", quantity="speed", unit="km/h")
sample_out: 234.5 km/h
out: 185 km/h
